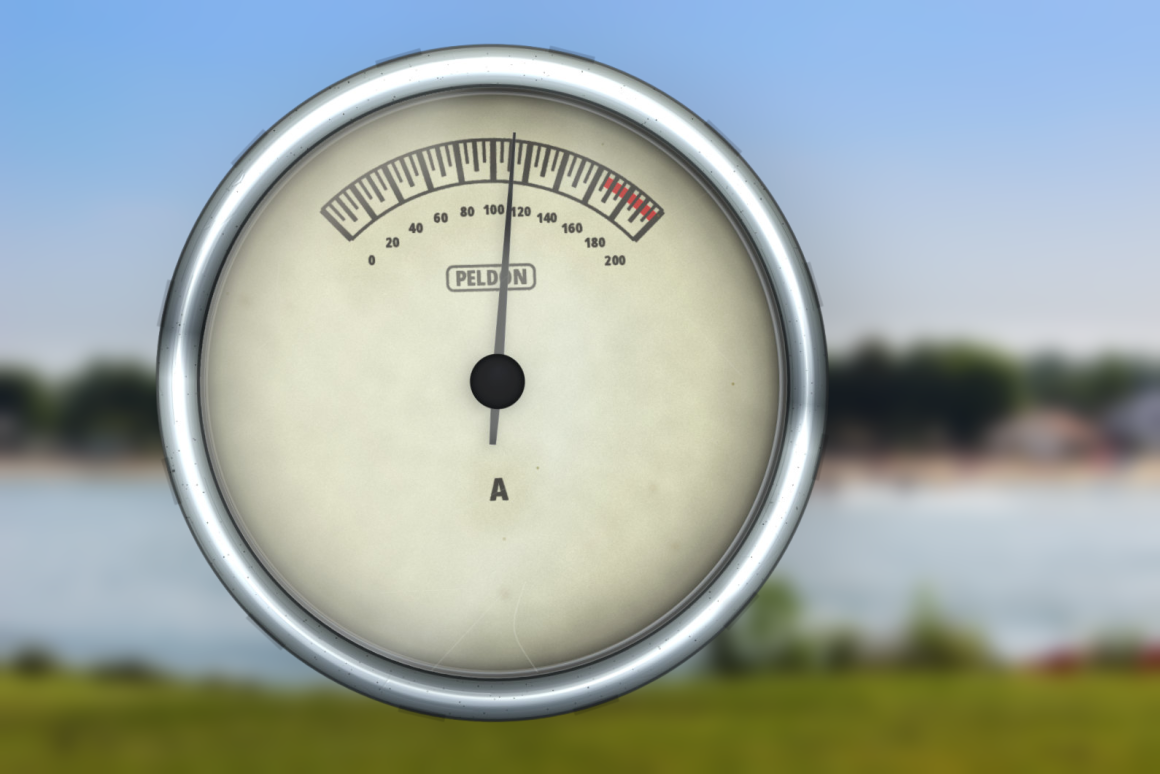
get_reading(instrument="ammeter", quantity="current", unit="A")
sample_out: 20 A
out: 110 A
